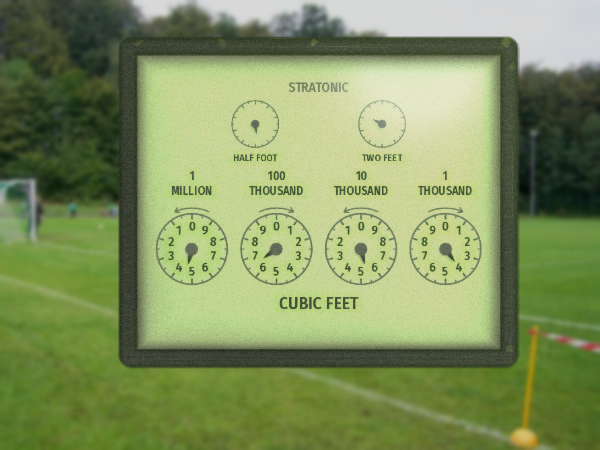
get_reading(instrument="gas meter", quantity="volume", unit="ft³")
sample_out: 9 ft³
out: 465400 ft³
